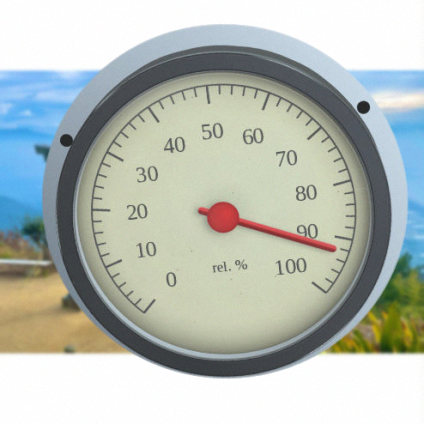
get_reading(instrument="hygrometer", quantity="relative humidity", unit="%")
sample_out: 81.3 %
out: 92 %
